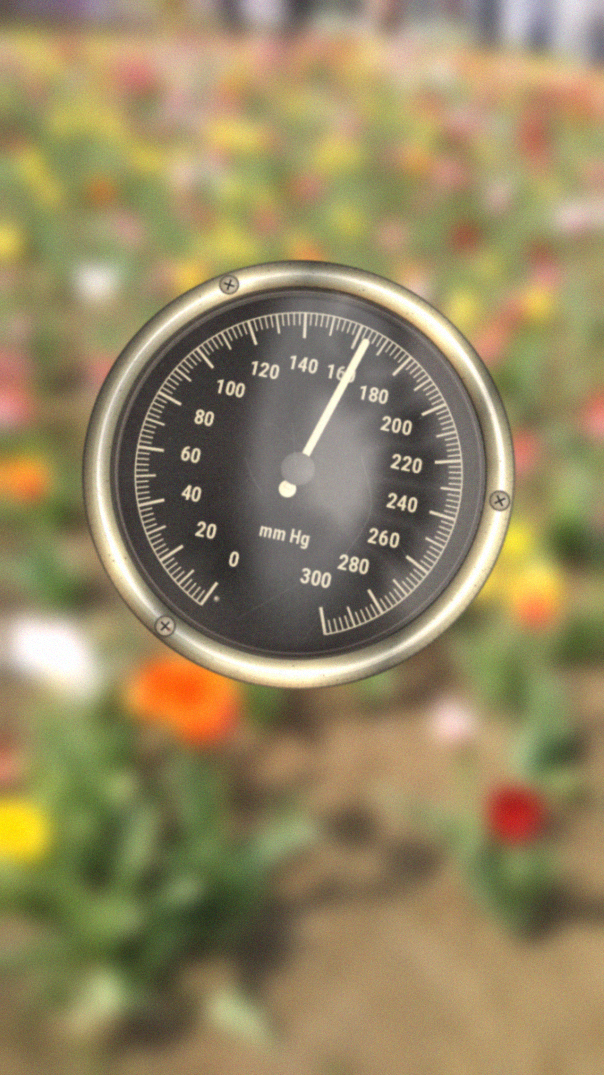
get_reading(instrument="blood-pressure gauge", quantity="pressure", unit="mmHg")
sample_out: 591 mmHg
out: 164 mmHg
